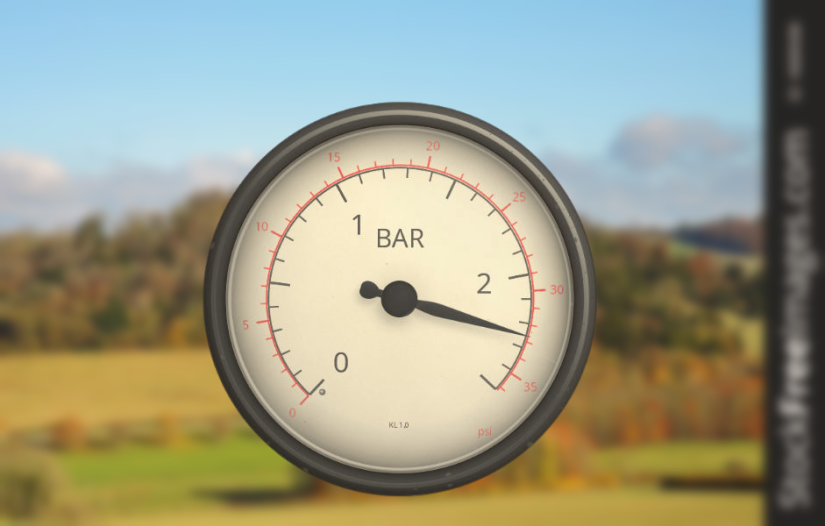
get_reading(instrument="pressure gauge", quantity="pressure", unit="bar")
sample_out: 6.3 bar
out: 2.25 bar
